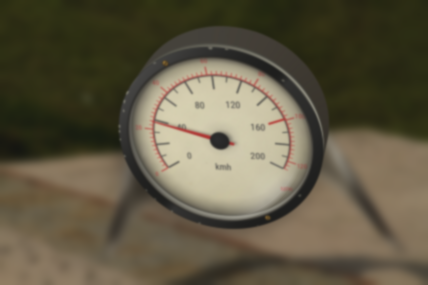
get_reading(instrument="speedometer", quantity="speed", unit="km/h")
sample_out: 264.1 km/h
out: 40 km/h
